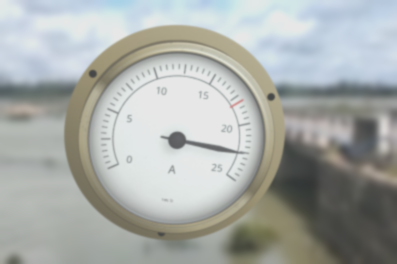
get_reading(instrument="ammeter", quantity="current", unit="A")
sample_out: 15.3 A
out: 22.5 A
